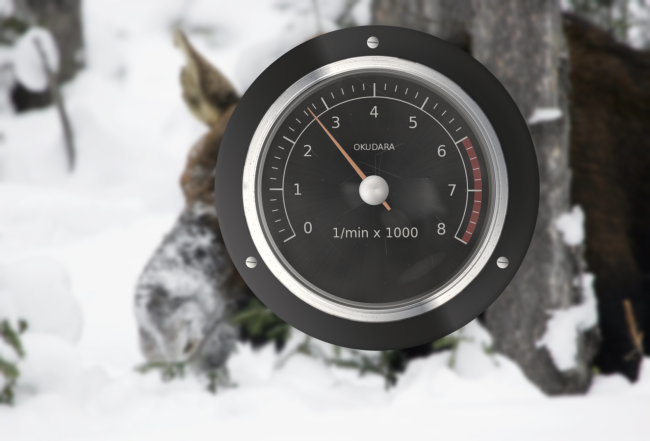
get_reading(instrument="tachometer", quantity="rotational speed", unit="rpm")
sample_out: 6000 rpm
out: 2700 rpm
